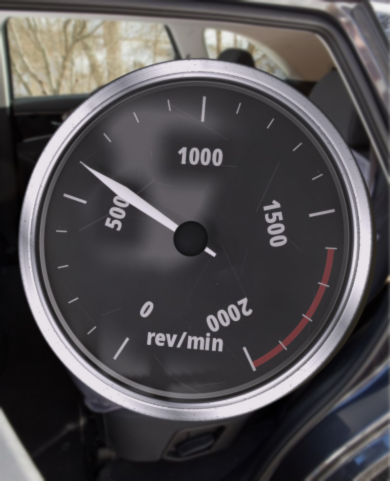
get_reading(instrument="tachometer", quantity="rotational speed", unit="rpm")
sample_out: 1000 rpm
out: 600 rpm
